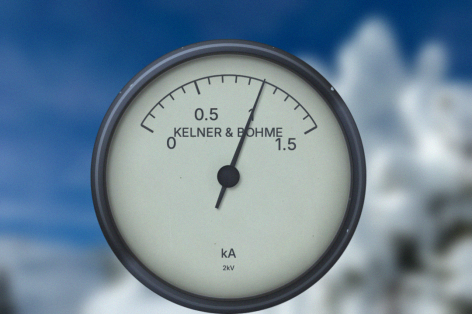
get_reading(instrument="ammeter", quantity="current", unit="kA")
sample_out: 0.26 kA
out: 1 kA
